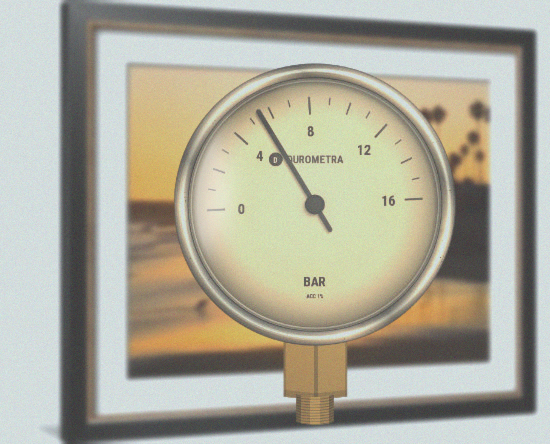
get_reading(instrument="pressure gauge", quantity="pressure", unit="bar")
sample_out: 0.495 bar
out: 5.5 bar
